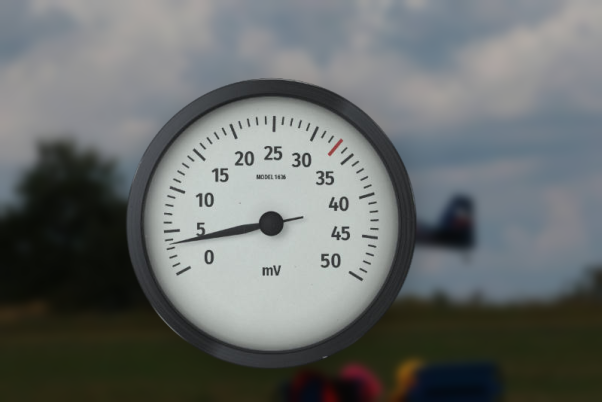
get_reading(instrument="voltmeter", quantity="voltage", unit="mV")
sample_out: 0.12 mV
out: 3.5 mV
